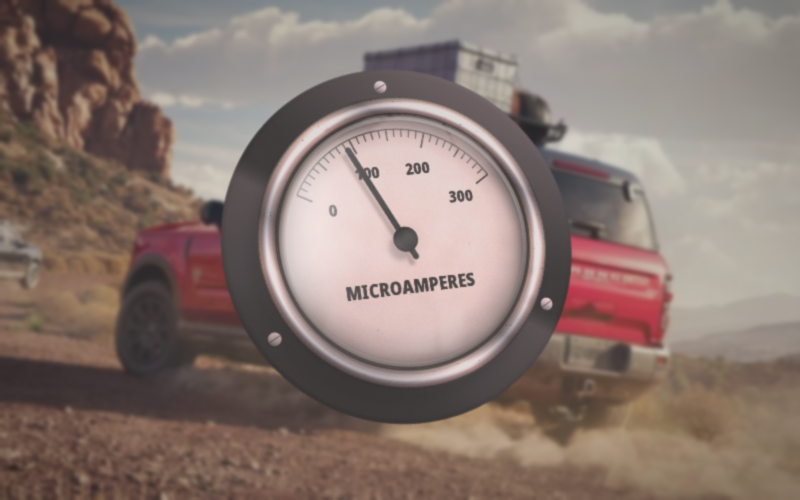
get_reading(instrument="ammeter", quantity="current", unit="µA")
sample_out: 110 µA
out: 90 µA
